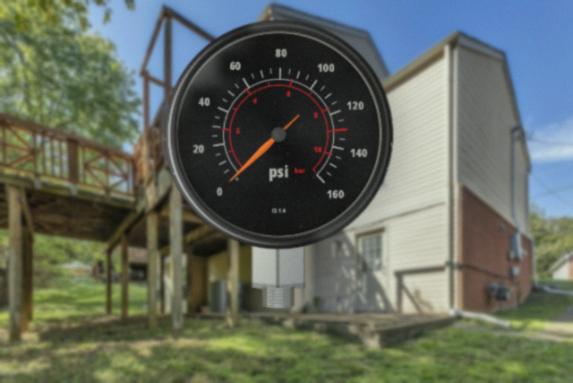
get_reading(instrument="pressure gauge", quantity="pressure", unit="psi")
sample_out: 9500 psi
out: 0 psi
